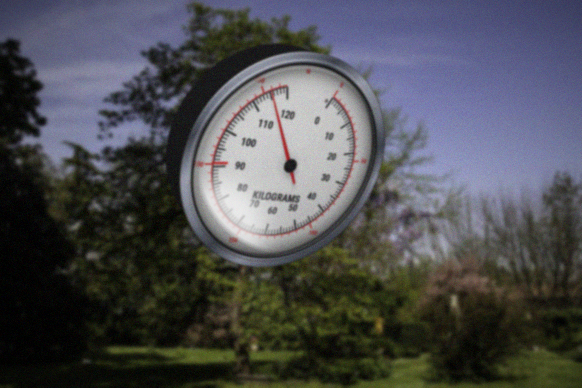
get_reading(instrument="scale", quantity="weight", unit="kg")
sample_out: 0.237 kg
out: 115 kg
